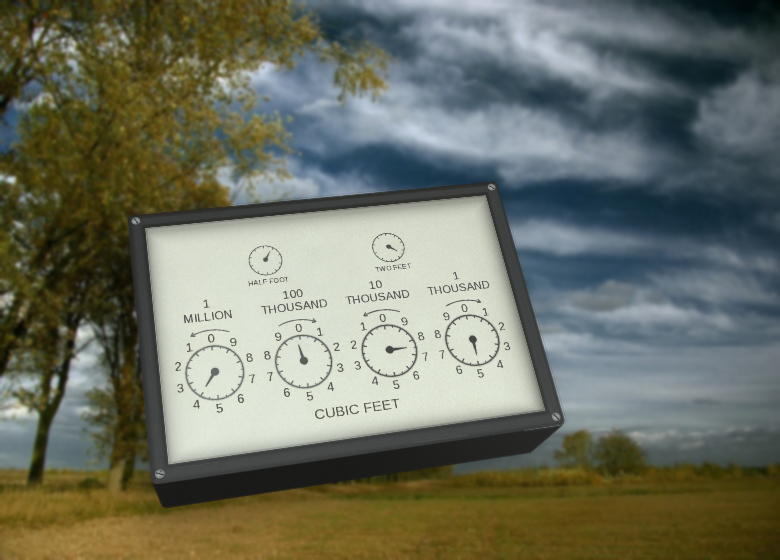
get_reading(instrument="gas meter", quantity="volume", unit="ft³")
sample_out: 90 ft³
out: 397500 ft³
